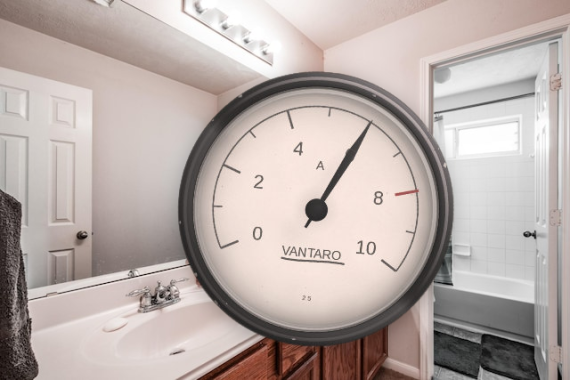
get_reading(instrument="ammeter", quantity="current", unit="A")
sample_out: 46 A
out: 6 A
